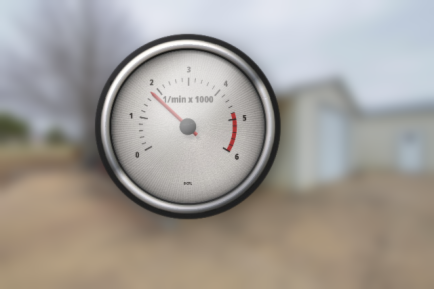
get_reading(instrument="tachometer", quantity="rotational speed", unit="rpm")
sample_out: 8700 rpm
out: 1800 rpm
